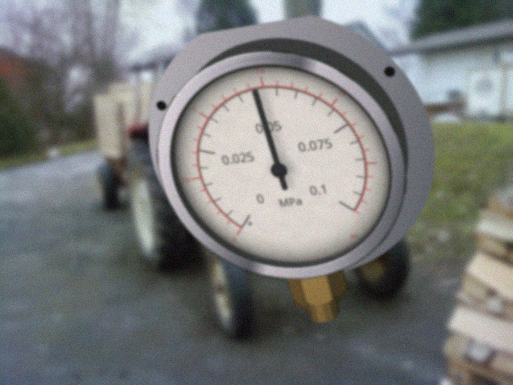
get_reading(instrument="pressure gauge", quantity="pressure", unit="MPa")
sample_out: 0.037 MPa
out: 0.05 MPa
